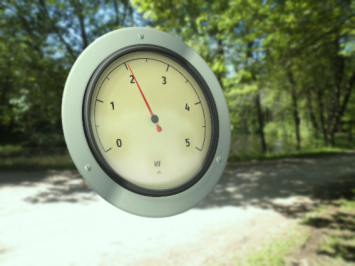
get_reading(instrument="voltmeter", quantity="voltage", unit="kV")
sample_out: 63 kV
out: 2 kV
